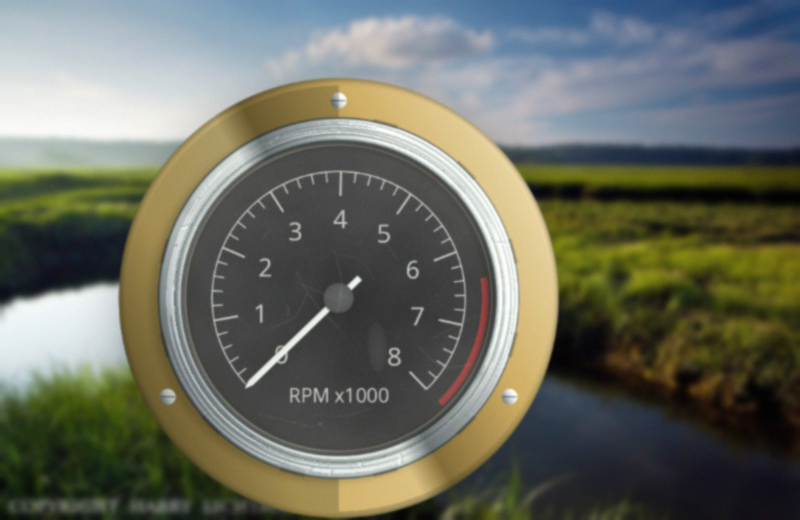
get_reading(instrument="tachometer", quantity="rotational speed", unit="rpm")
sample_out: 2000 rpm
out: 0 rpm
